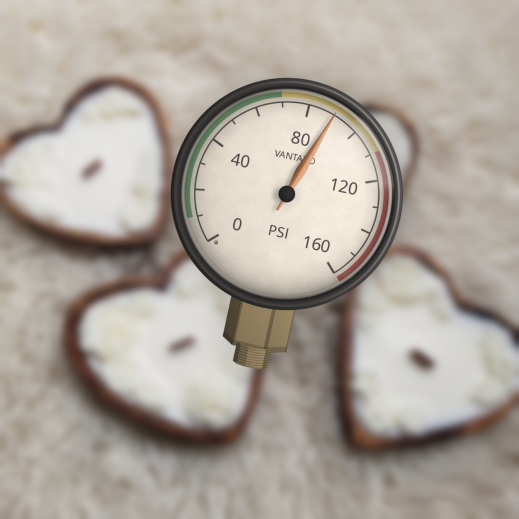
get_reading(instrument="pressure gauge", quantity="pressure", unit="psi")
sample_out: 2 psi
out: 90 psi
